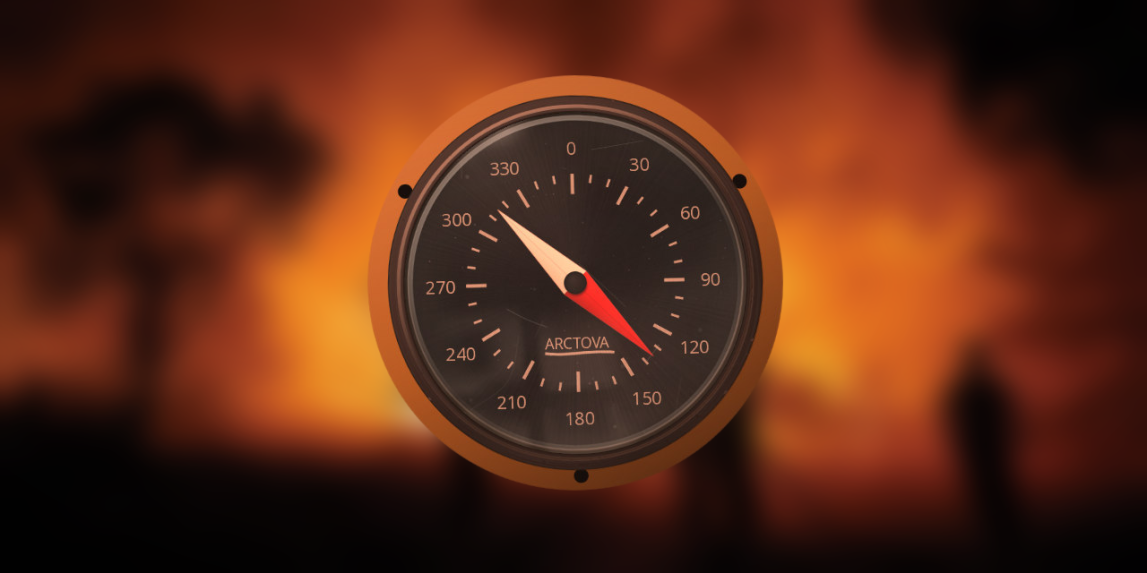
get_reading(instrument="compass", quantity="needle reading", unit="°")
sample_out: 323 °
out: 135 °
